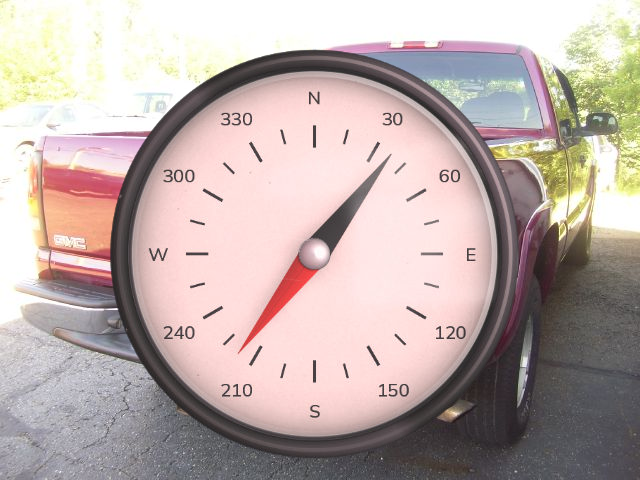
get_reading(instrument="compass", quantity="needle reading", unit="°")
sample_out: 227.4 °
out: 217.5 °
